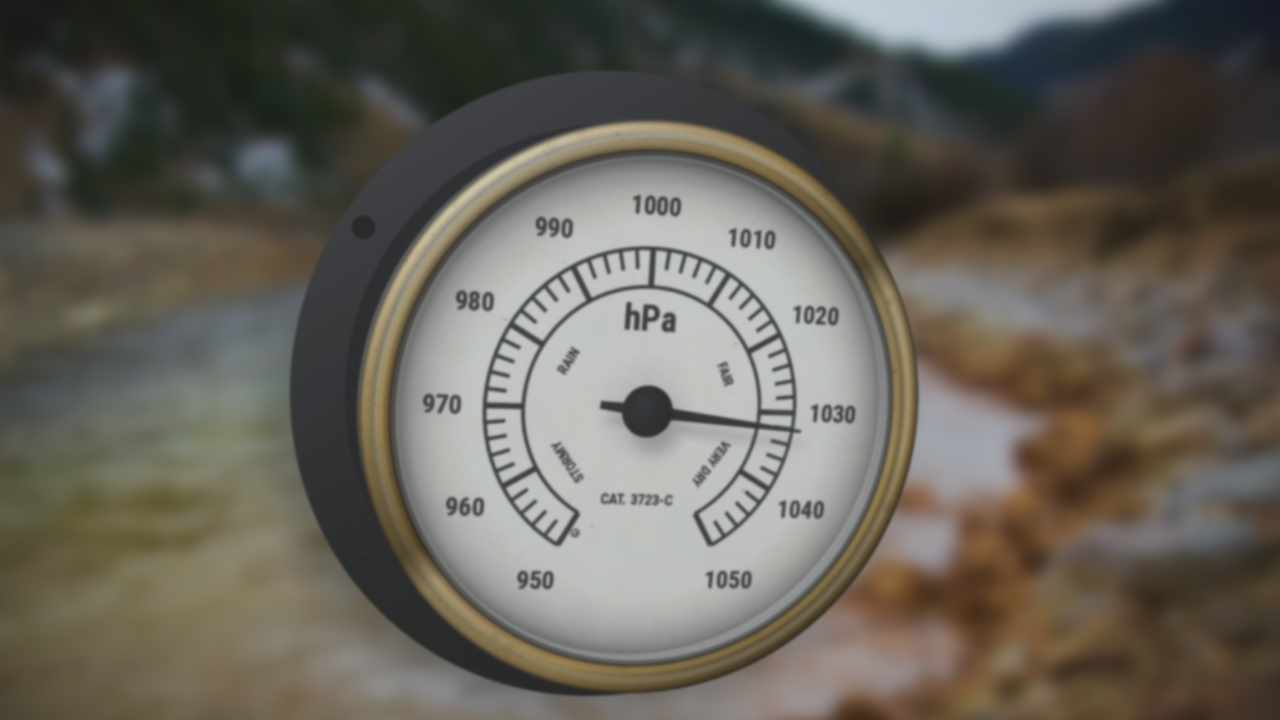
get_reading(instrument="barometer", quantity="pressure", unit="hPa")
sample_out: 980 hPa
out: 1032 hPa
